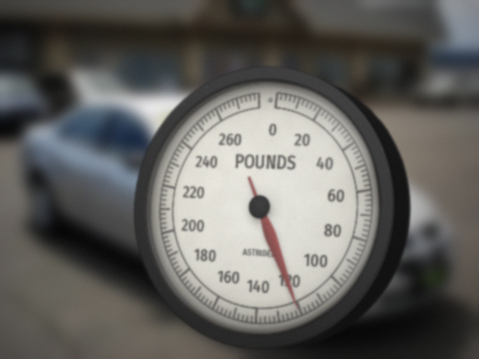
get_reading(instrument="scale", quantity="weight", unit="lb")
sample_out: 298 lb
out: 120 lb
